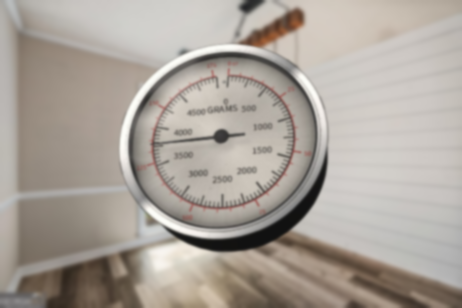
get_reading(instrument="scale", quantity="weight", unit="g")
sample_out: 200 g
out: 3750 g
